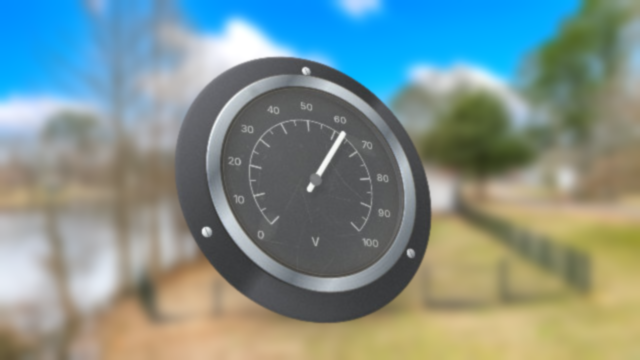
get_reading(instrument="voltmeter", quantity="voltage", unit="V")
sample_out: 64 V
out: 62.5 V
